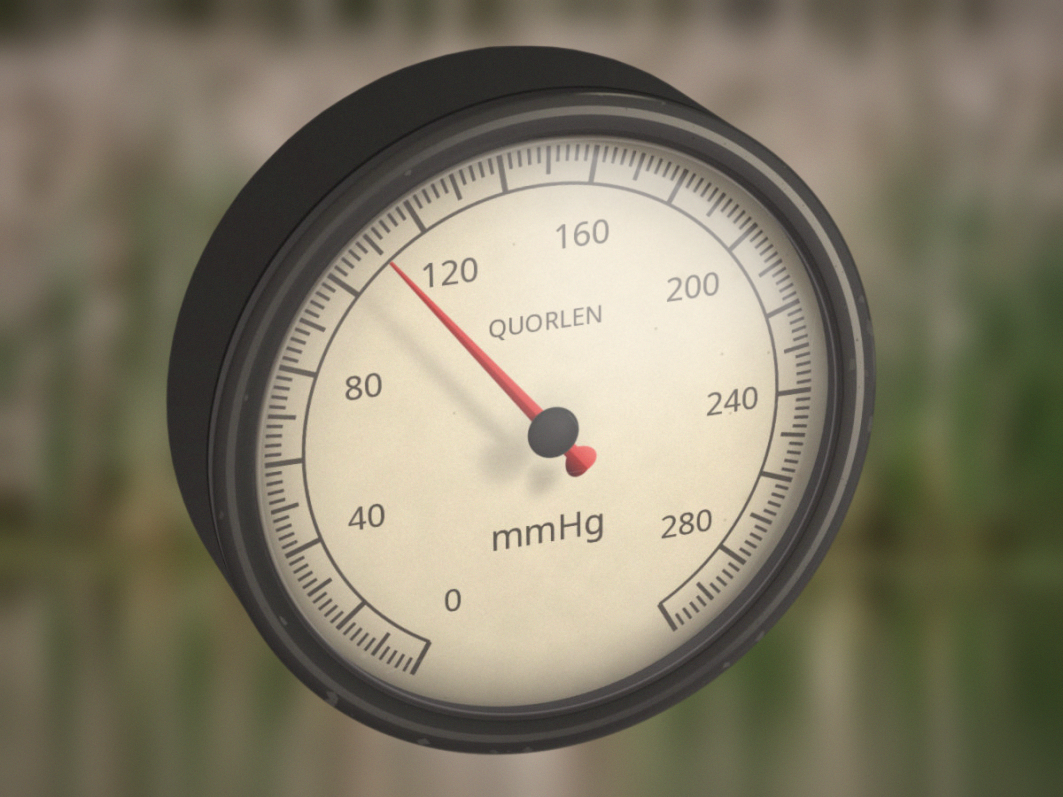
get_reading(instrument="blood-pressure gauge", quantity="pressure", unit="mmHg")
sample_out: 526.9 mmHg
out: 110 mmHg
